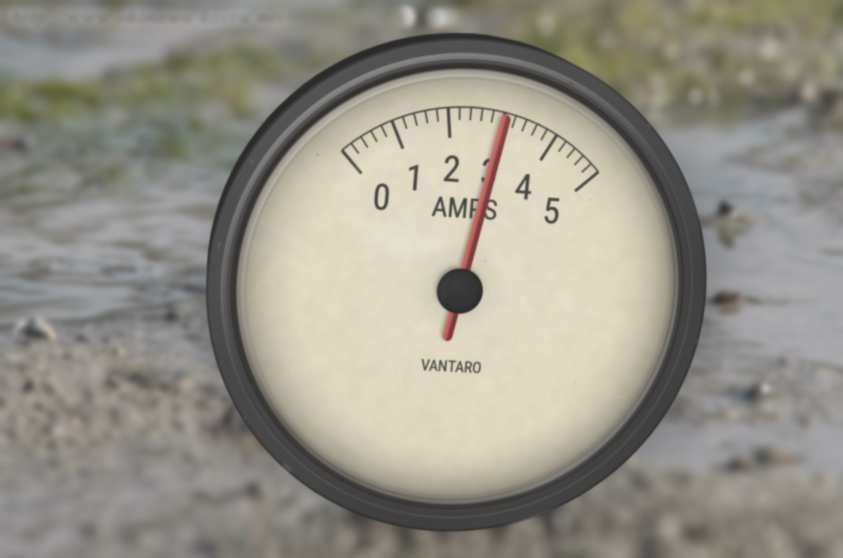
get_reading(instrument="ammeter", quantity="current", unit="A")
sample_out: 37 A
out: 3 A
